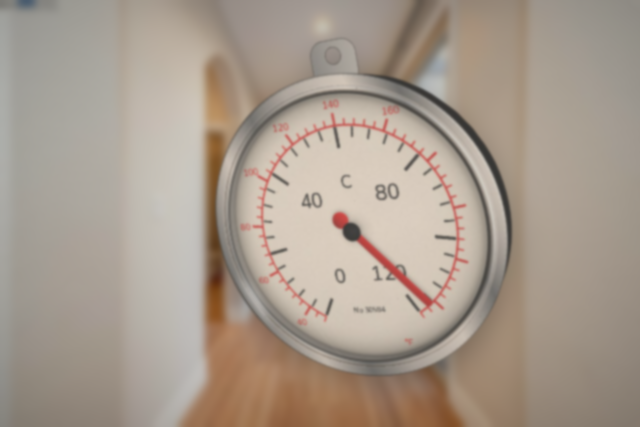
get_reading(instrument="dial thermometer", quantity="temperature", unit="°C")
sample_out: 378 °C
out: 116 °C
